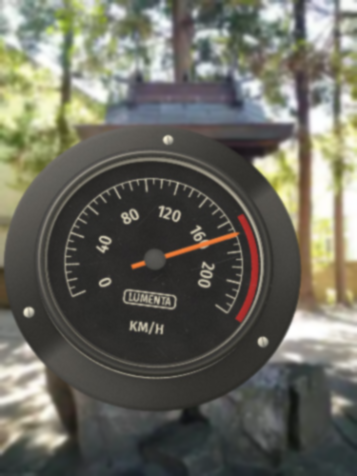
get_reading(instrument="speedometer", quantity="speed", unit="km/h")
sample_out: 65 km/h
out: 170 km/h
